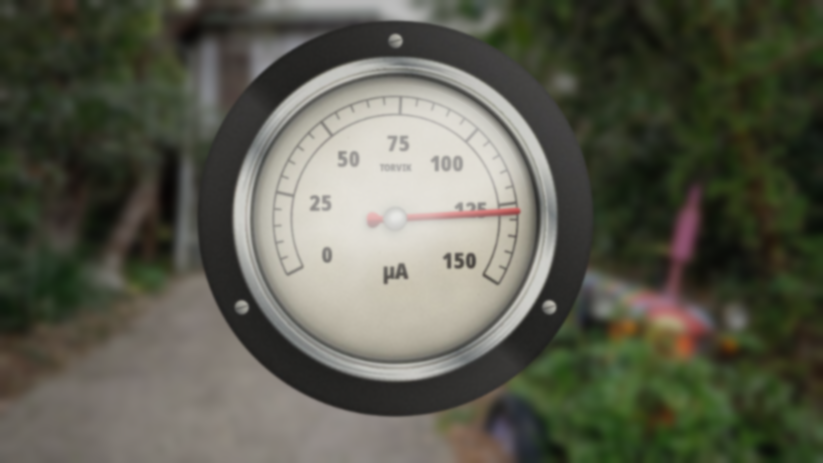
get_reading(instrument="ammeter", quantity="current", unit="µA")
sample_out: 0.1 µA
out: 127.5 µA
